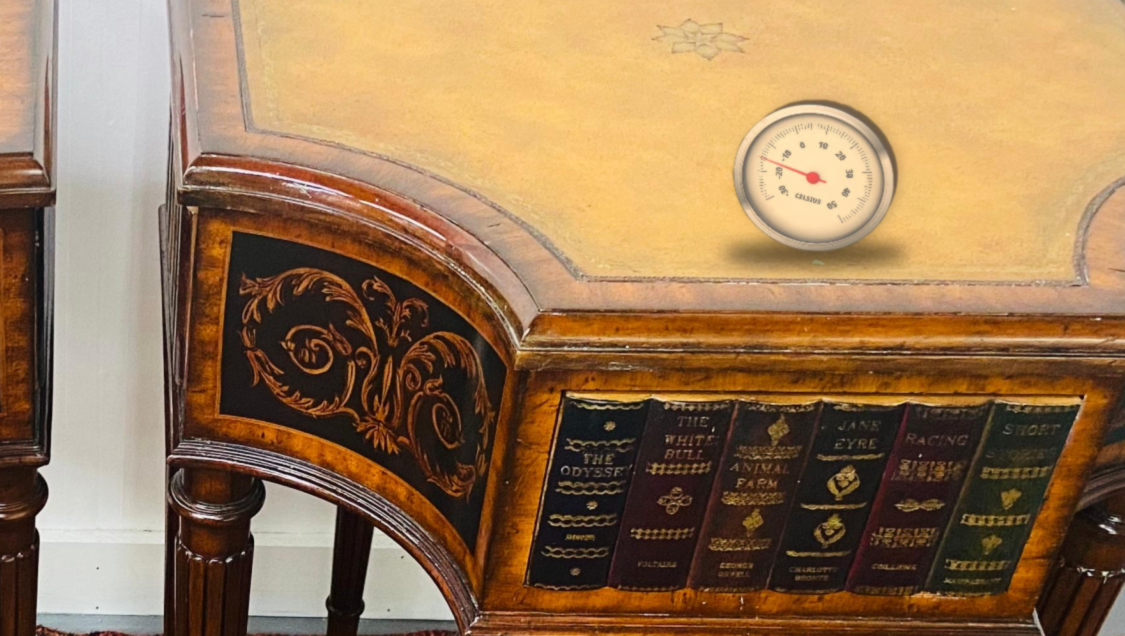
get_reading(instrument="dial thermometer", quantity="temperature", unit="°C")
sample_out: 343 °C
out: -15 °C
